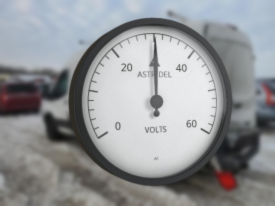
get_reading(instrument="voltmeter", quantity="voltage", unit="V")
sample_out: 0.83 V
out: 30 V
